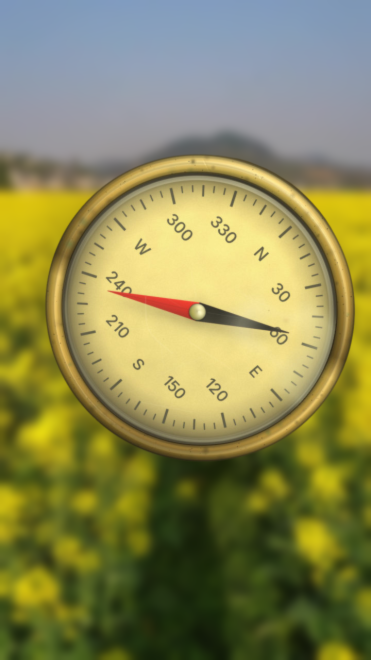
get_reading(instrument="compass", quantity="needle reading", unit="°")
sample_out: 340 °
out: 235 °
